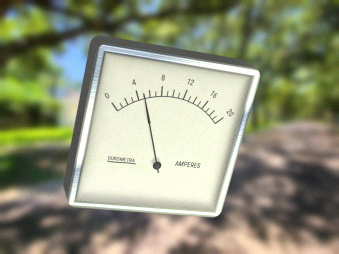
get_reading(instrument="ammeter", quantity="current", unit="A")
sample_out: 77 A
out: 5 A
